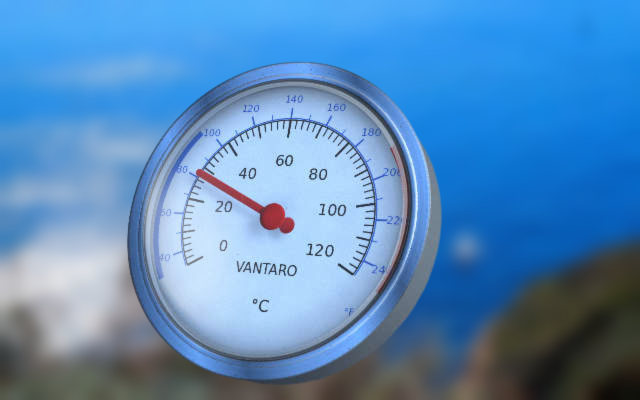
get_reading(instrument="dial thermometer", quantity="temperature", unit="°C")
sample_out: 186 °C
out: 28 °C
